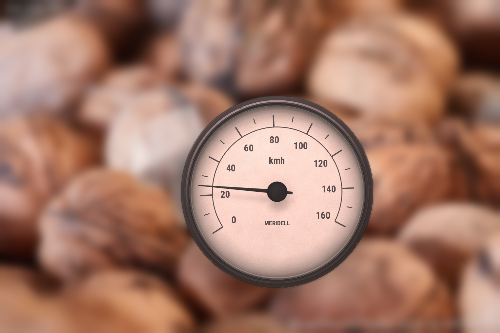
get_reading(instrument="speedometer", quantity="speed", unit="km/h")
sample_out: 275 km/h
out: 25 km/h
